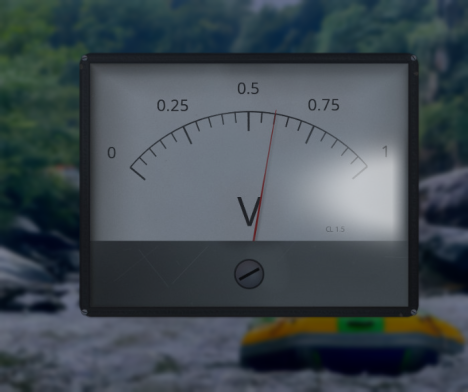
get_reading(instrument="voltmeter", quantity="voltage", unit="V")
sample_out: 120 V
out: 0.6 V
